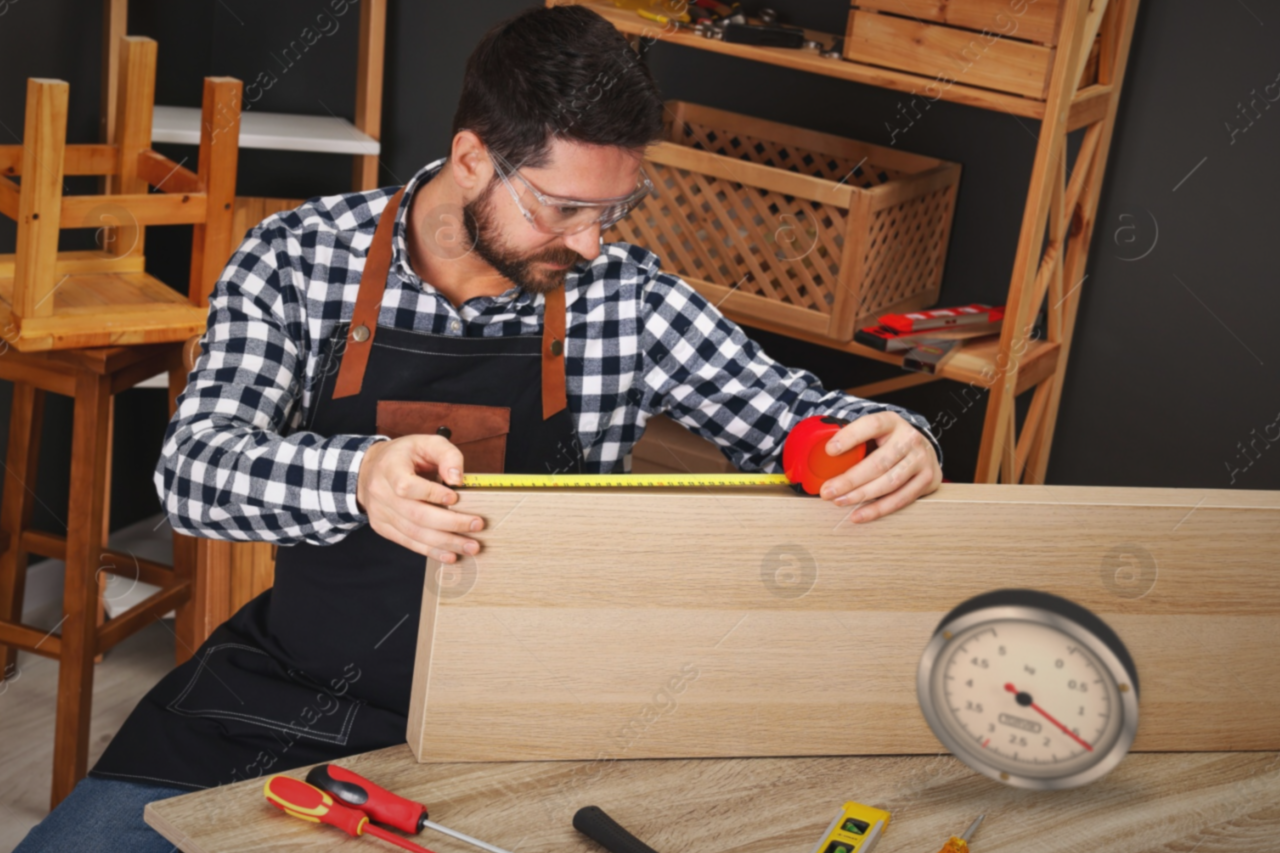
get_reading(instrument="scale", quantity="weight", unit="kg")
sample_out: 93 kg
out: 1.5 kg
